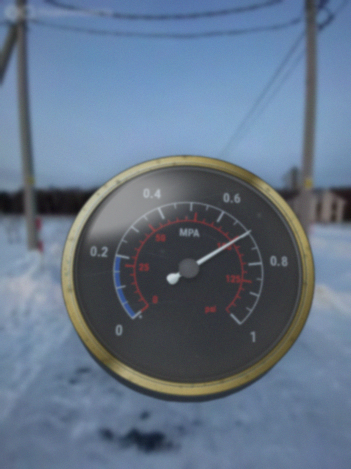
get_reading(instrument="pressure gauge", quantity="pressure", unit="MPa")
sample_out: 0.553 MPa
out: 0.7 MPa
